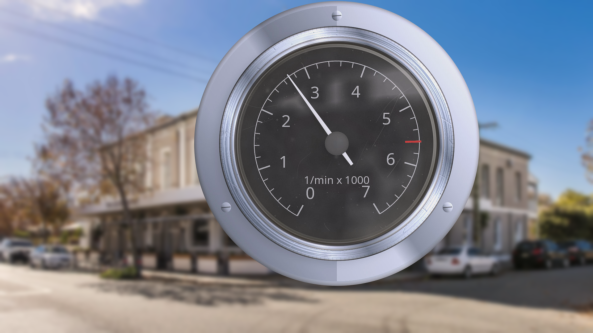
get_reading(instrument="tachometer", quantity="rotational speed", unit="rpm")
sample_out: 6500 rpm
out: 2700 rpm
